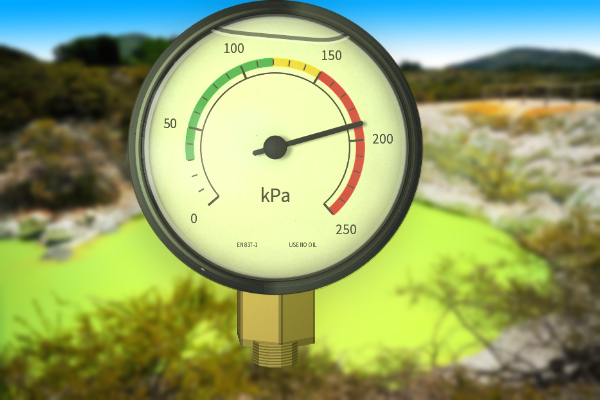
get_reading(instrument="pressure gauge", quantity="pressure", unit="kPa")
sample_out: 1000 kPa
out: 190 kPa
